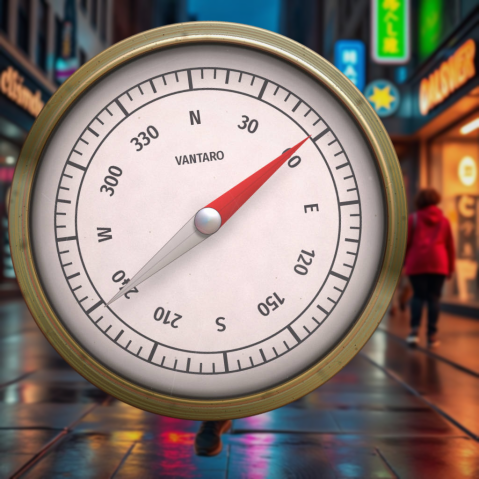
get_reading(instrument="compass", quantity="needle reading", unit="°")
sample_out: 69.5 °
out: 57.5 °
